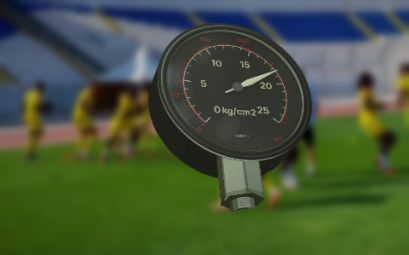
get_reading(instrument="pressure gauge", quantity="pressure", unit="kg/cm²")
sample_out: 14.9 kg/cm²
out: 18.5 kg/cm²
